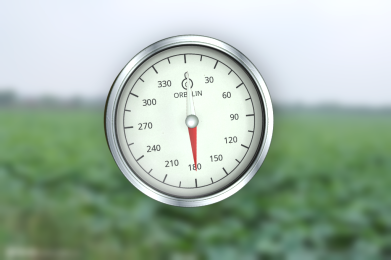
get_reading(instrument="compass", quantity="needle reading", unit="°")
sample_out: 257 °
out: 180 °
